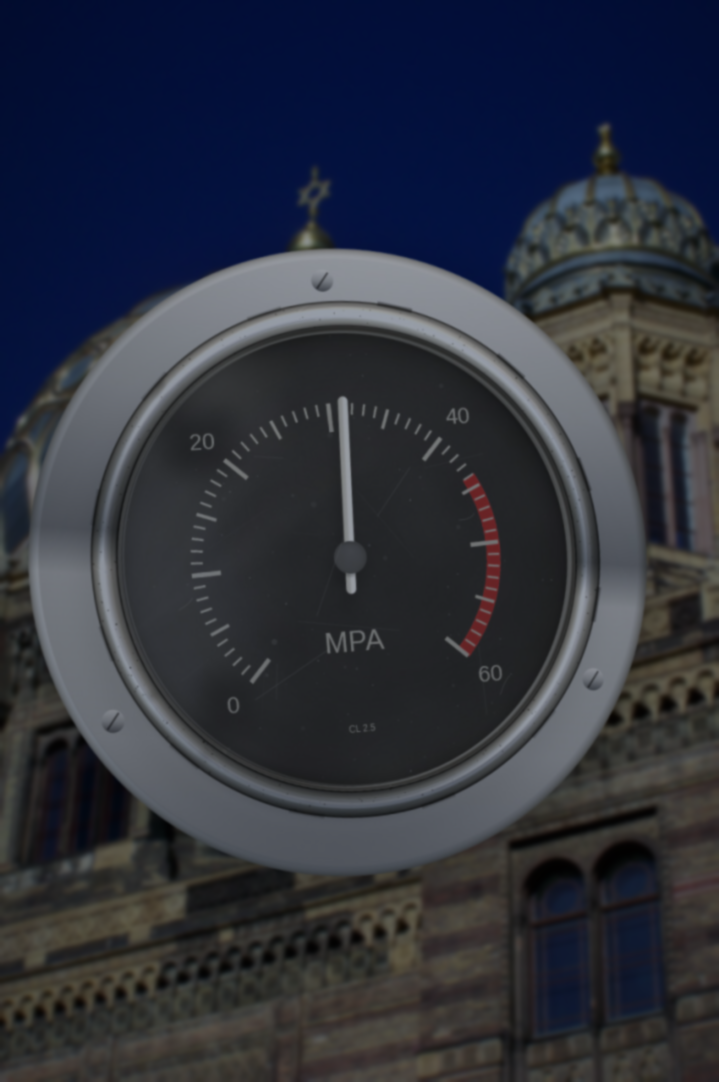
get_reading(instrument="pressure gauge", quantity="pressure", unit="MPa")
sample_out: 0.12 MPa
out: 31 MPa
